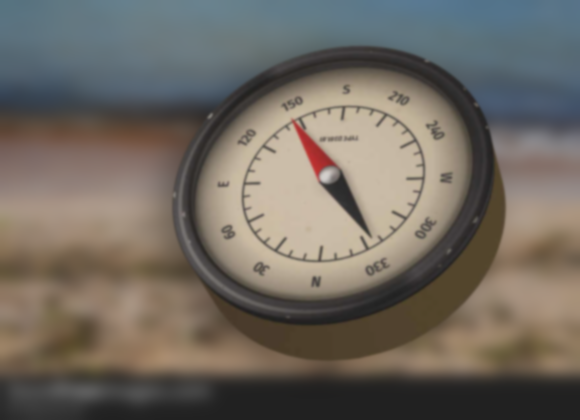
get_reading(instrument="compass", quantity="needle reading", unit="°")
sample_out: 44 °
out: 145 °
